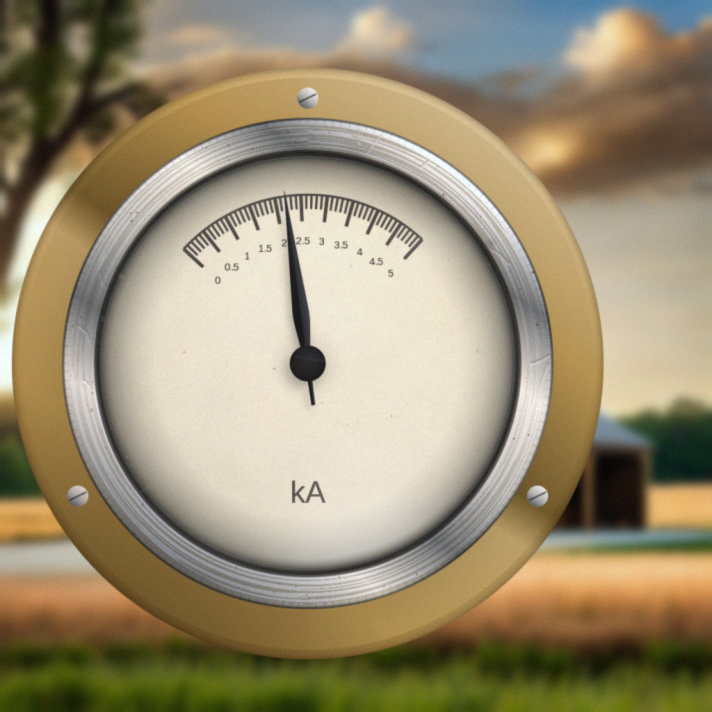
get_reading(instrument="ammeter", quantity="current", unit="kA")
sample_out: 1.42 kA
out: 2.2 kA
